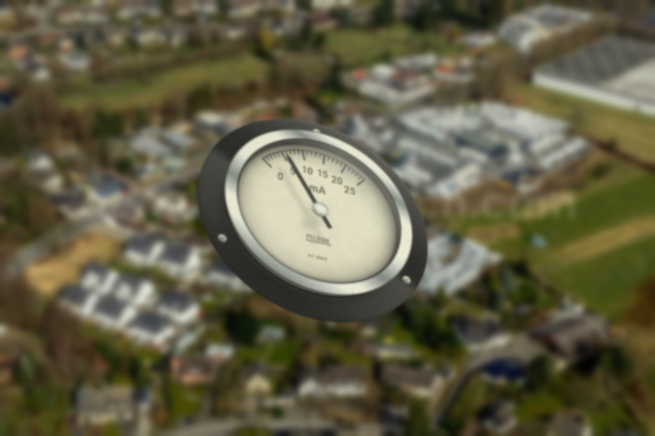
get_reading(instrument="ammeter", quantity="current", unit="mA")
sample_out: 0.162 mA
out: 5 mA
